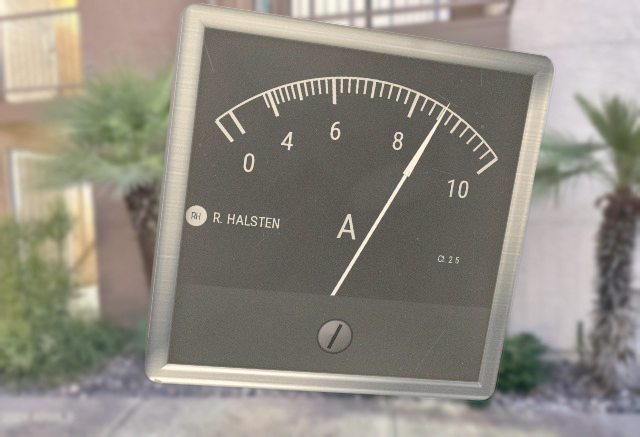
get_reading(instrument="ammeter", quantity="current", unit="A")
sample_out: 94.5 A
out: 8.6 A
